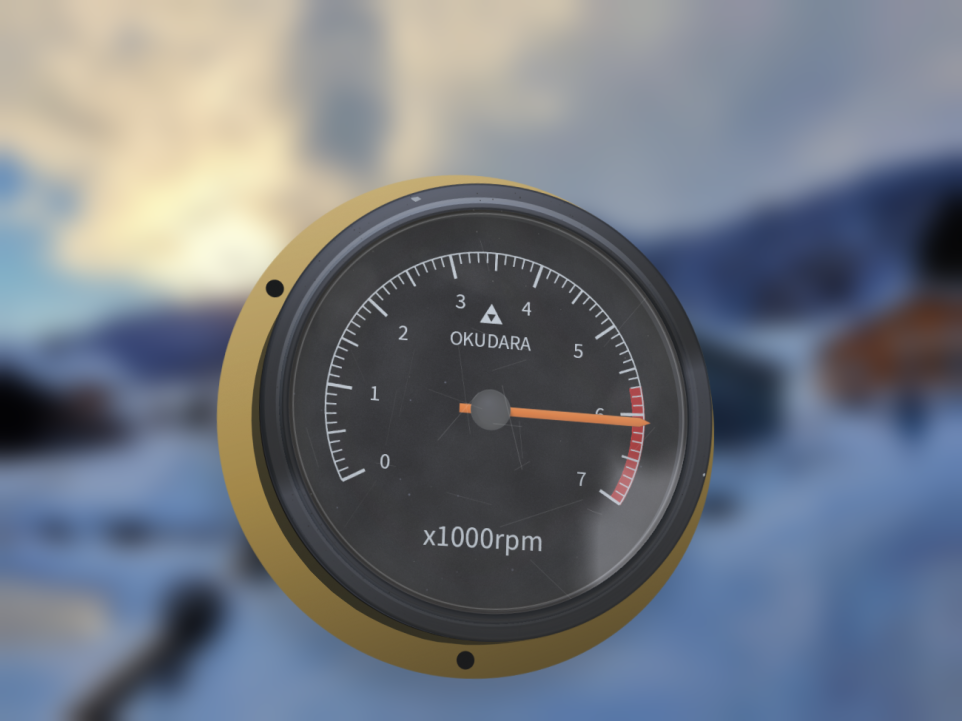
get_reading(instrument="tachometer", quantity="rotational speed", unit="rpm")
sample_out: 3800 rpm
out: 6100 rpm
